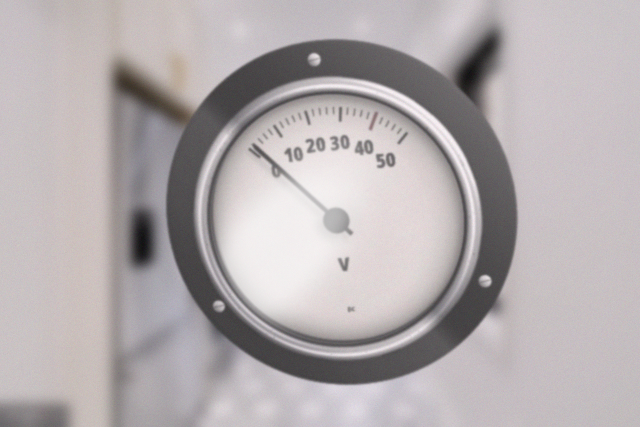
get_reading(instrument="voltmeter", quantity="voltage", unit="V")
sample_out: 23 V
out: 2 V
